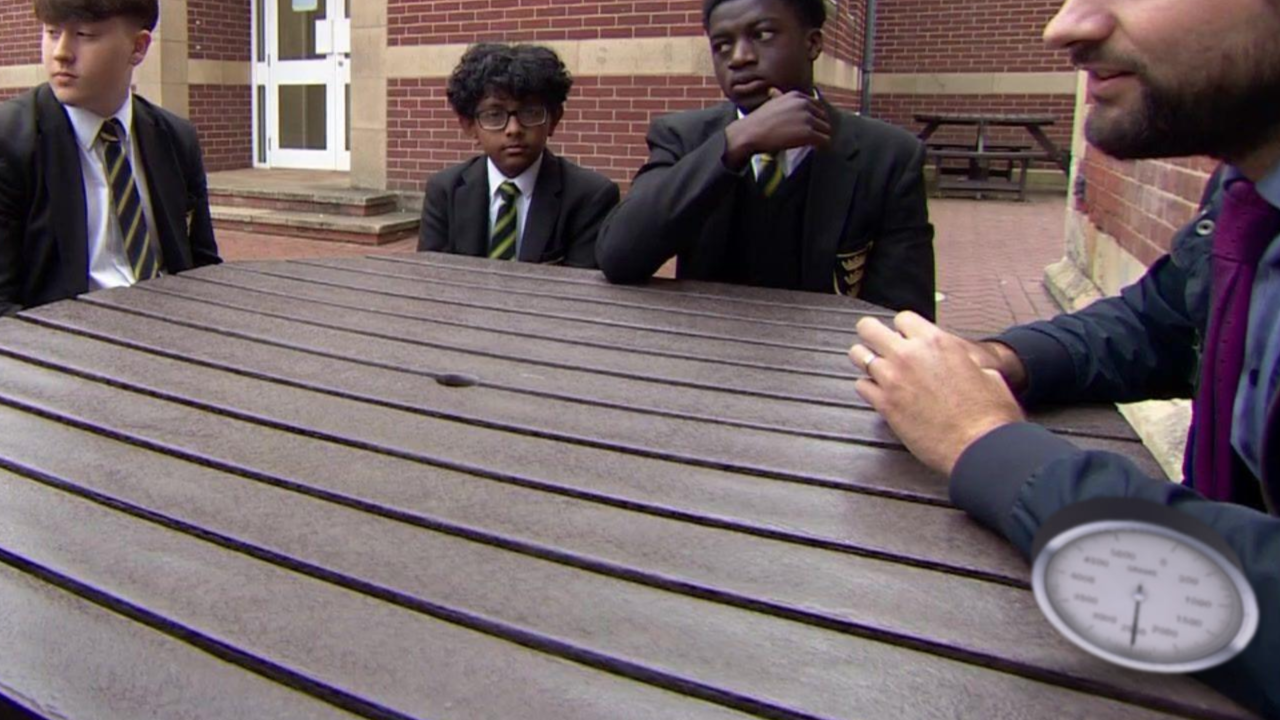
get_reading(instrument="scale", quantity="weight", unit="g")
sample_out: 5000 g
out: 2500 g
